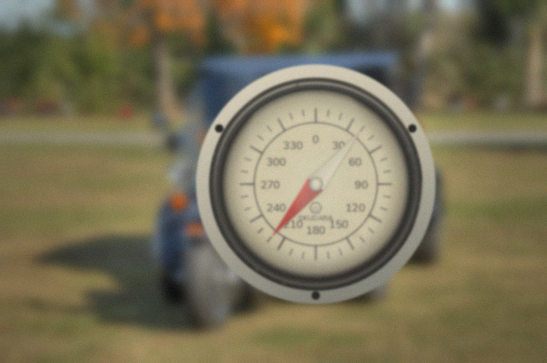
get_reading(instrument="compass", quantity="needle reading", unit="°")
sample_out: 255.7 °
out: 220 °
